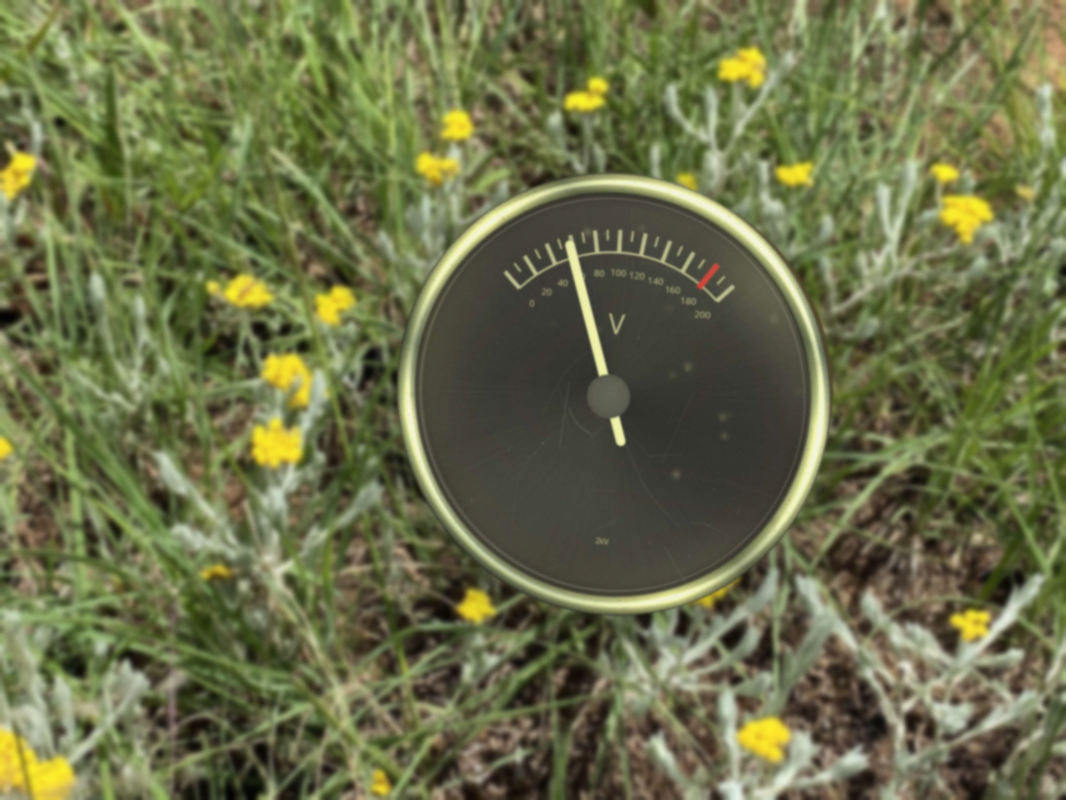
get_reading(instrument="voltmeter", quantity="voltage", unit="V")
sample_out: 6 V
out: 60 V
